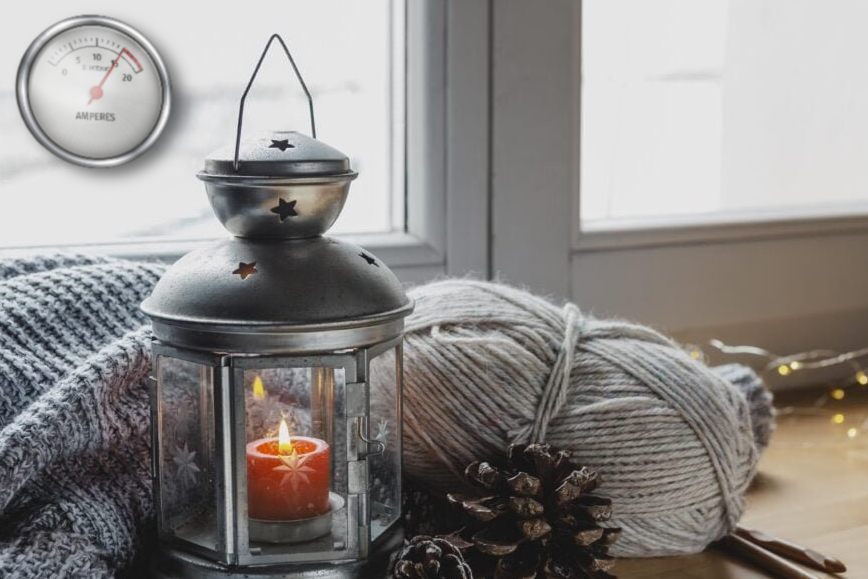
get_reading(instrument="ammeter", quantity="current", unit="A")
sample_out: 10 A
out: 15 A
